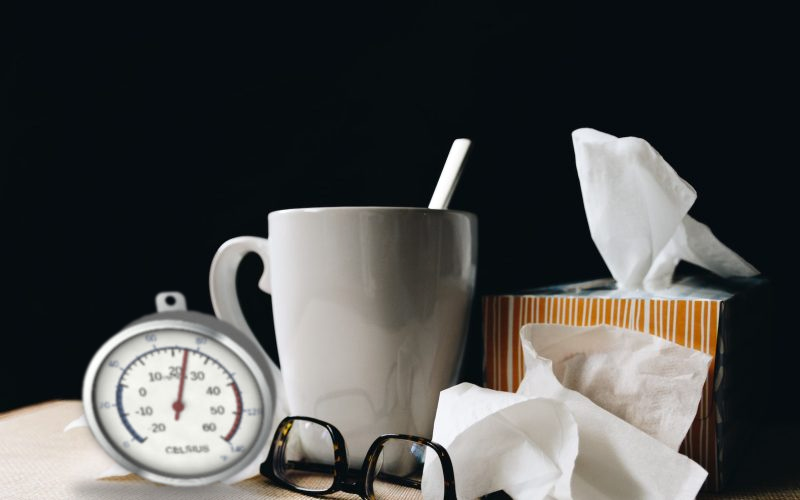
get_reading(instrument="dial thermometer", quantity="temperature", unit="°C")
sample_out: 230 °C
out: 24 °C
